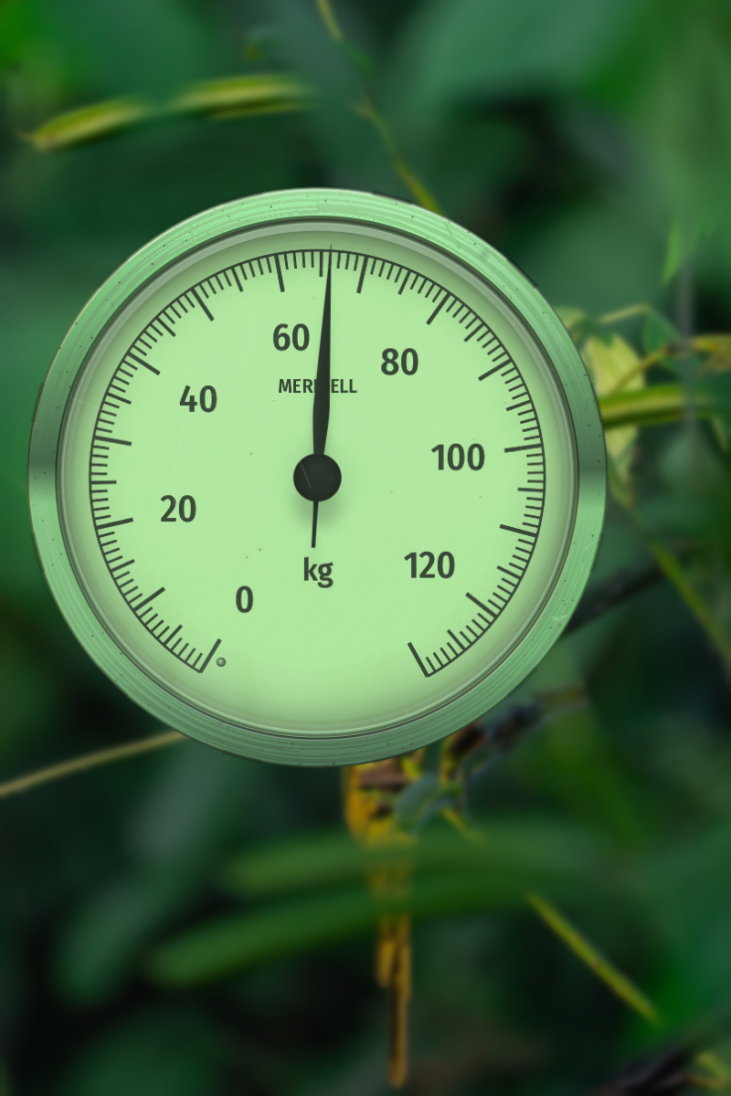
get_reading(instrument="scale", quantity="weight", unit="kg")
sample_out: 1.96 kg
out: 66 kg
